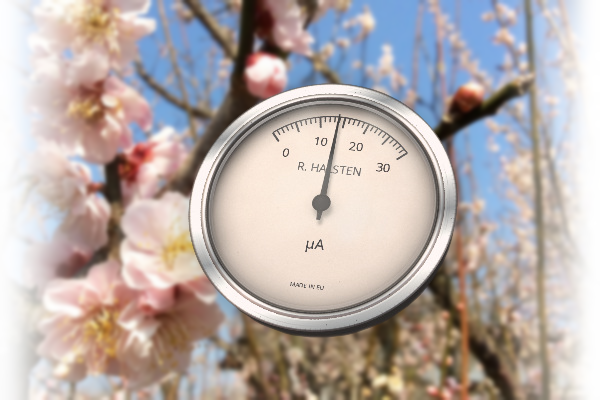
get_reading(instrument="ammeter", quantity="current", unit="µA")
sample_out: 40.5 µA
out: 14 µA
